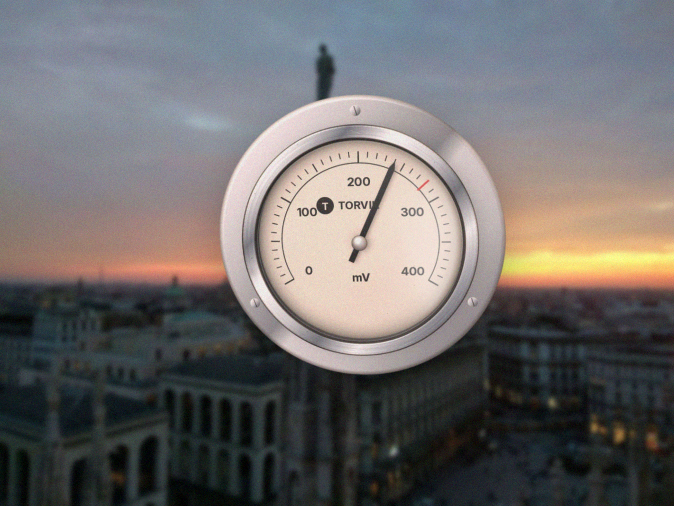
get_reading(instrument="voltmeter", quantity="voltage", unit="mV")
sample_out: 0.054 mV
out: 240 mV
